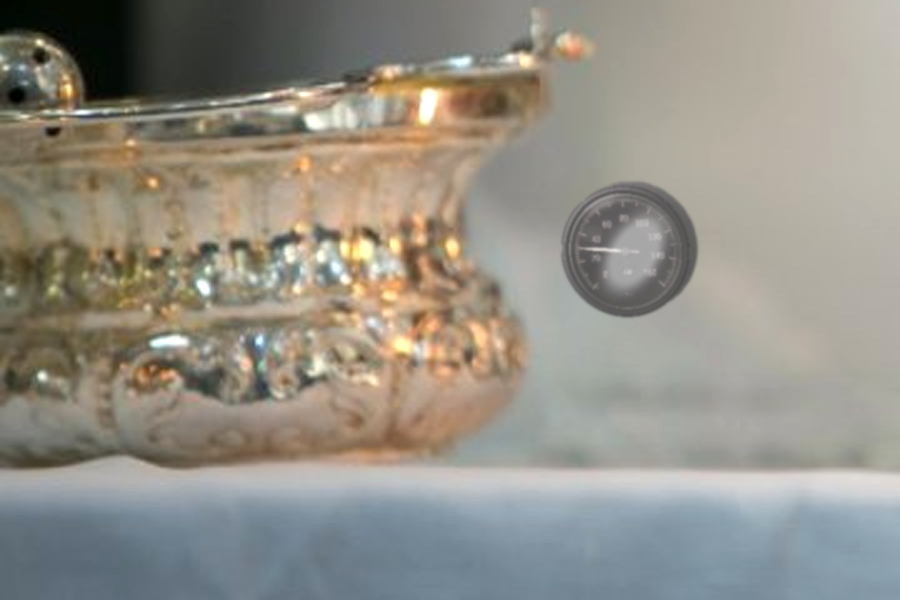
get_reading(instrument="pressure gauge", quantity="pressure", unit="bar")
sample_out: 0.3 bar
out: 30 bar
